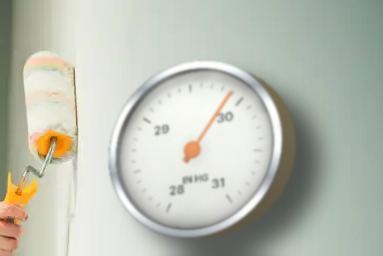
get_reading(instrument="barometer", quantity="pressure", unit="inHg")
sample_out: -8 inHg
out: 29.9 inHg
